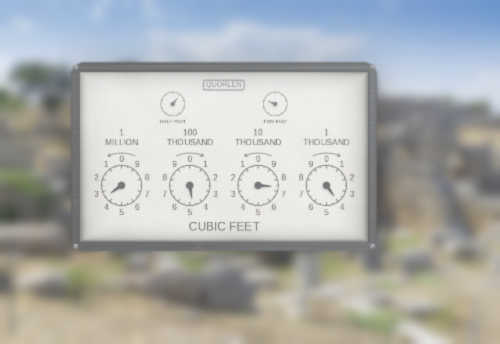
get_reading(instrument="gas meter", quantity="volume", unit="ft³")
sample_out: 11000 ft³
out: 347400 ft³
